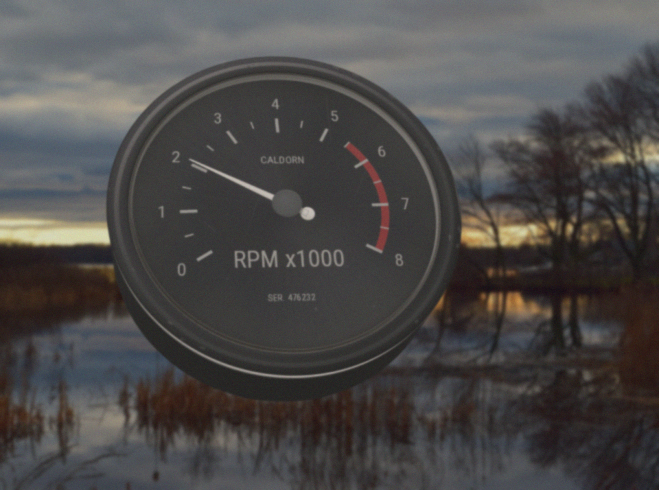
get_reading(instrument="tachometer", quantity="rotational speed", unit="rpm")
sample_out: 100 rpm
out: 2000 rpm
